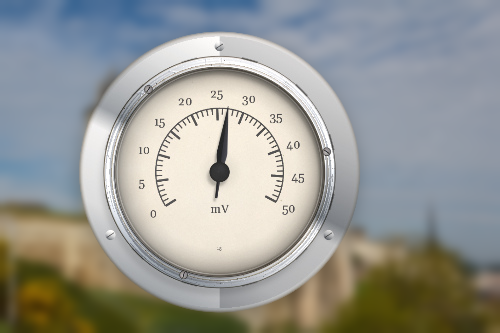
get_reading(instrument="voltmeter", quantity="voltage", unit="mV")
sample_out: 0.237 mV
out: 27 mV
